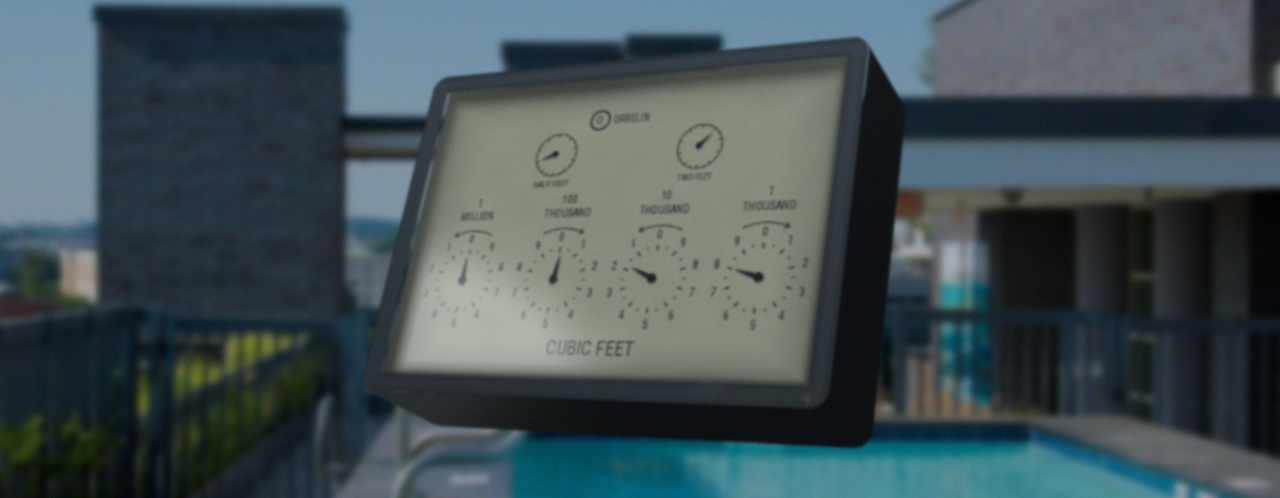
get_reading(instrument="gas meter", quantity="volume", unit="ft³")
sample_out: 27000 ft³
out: 1800 ft³
